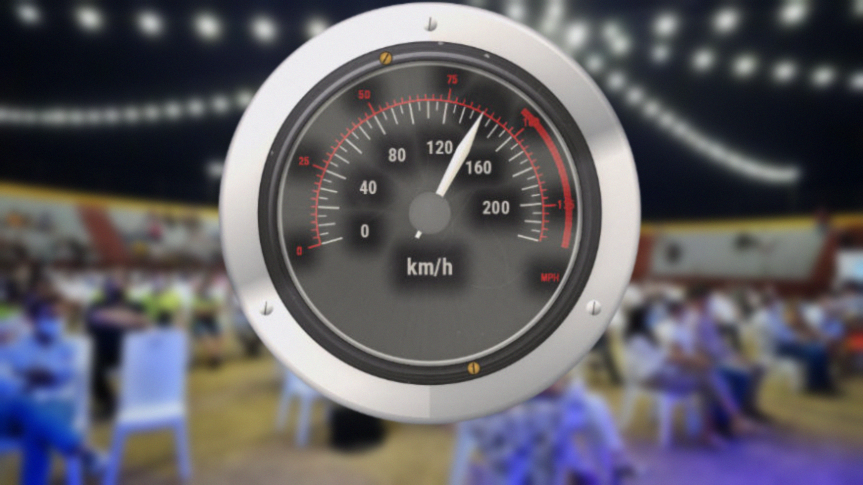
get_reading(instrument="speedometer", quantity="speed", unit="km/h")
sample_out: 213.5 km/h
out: 140 km/h
